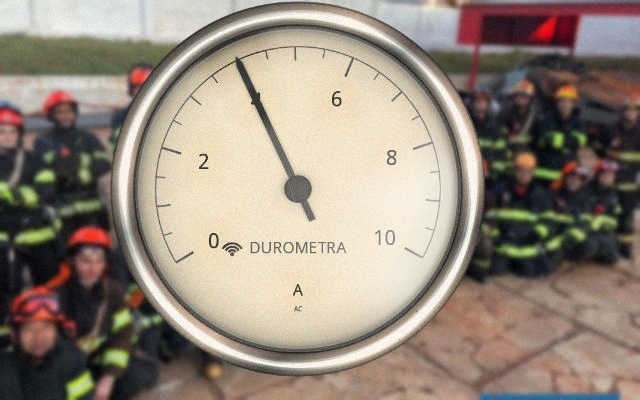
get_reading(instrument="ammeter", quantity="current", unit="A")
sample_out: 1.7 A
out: 4 A
